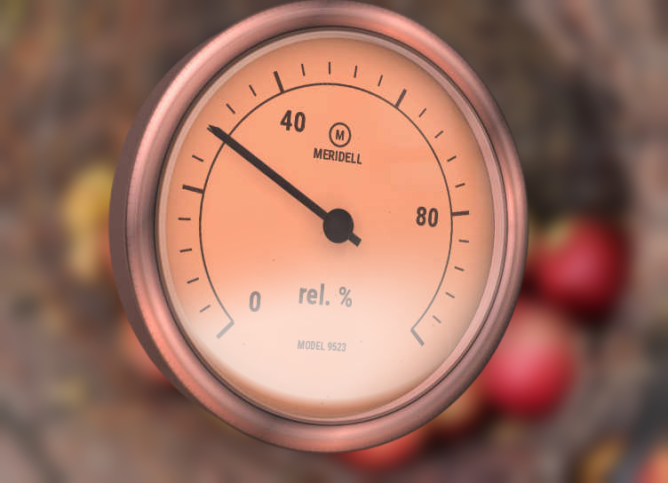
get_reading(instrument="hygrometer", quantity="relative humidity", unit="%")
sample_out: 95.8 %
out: 28 %
